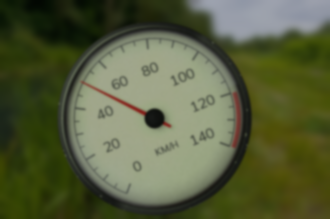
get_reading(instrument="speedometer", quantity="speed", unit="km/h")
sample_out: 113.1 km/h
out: 50 km/h
